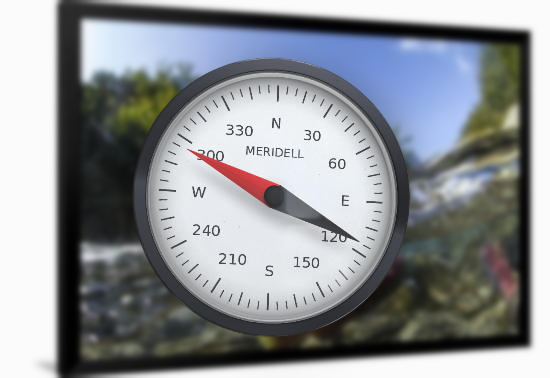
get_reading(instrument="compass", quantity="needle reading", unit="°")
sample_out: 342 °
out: 295 °
